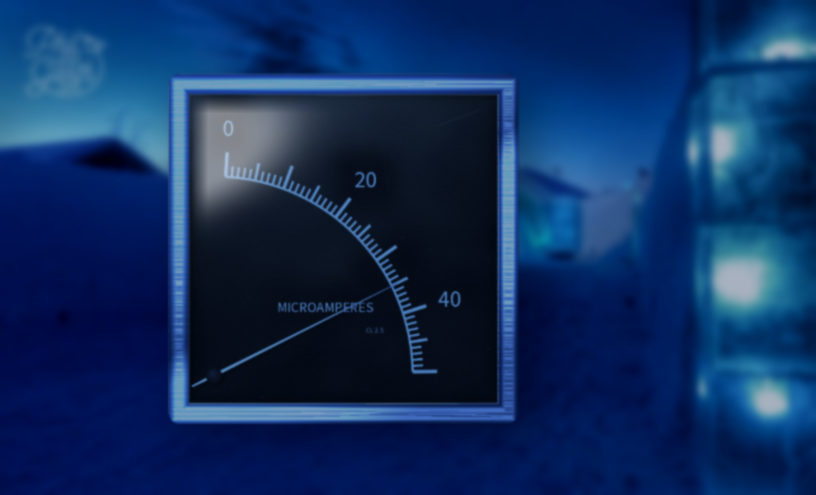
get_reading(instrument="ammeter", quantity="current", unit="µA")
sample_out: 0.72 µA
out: 35 µA
